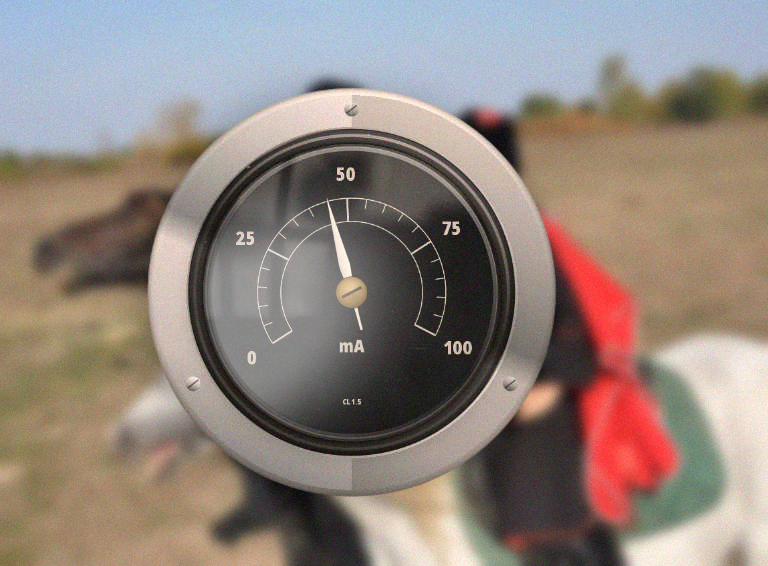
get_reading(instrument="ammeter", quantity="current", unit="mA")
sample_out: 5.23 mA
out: 45 mA
